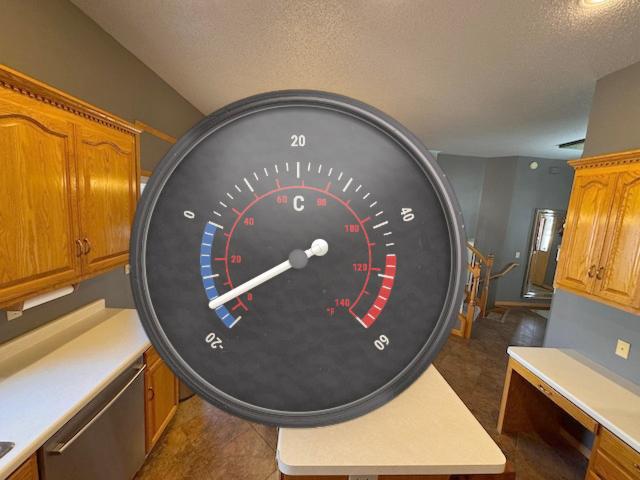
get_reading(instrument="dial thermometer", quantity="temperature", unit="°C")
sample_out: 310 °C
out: -15 °C
